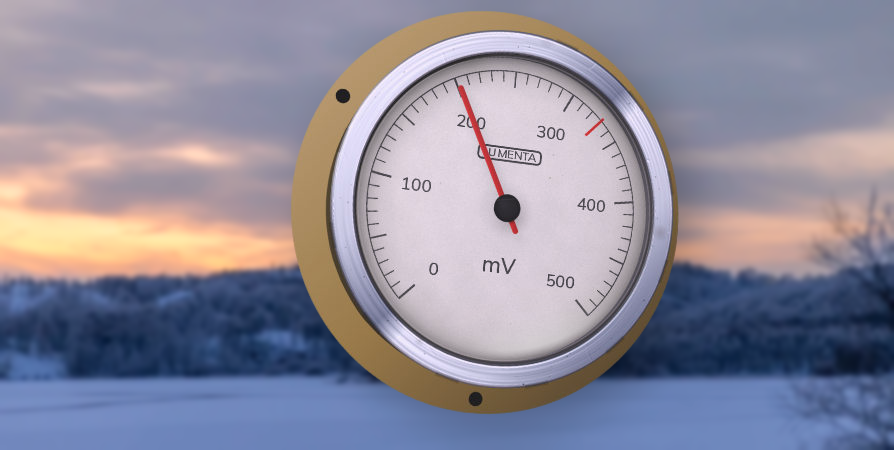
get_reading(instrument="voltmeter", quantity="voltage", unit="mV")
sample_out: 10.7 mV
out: 200 mV
